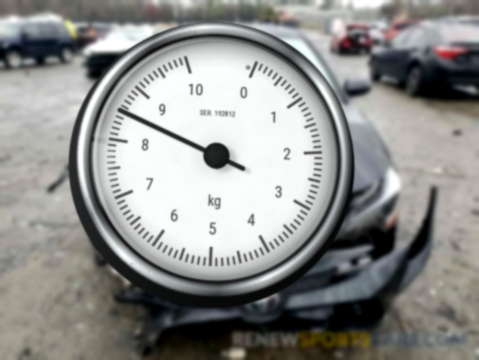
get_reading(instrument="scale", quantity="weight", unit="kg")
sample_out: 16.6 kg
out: 8.5 kg
